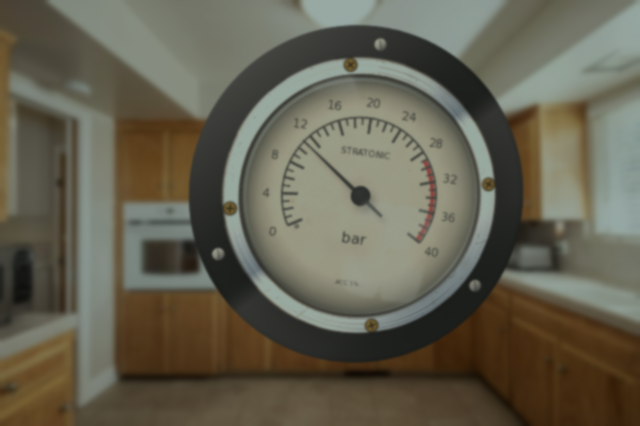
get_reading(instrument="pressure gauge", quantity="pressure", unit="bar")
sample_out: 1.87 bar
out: 11 bar
